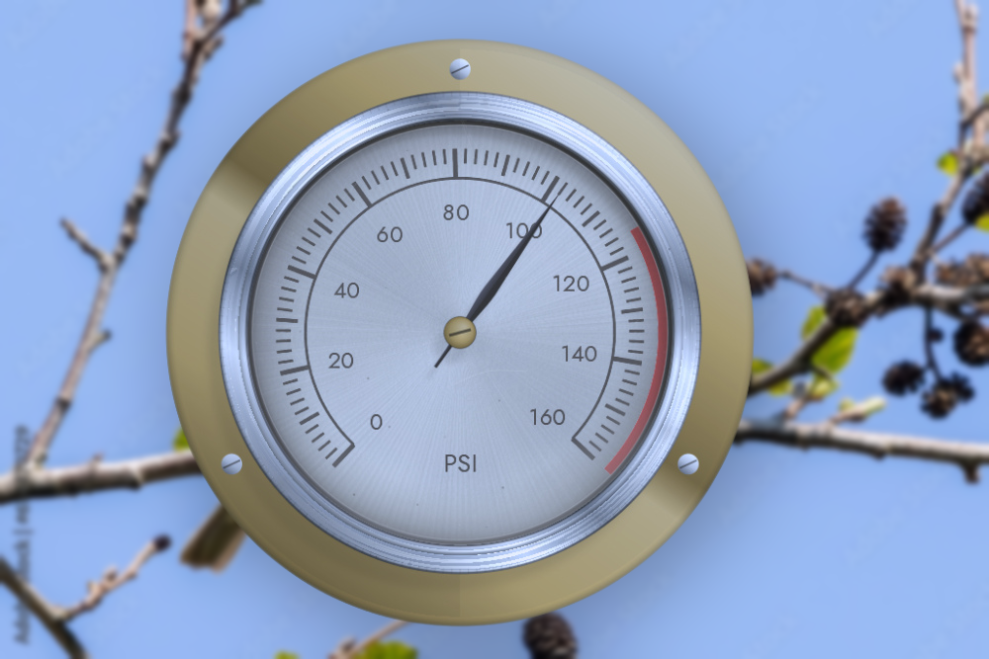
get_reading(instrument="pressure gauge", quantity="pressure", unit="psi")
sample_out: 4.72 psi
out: 102 psi
